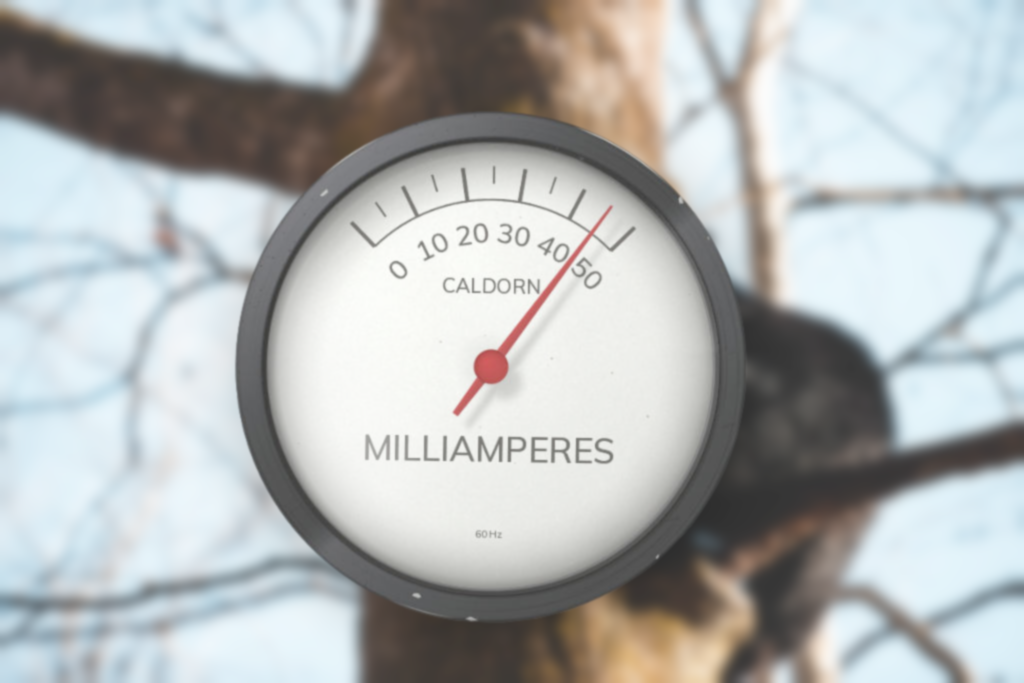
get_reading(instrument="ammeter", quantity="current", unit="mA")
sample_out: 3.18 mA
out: 45 mA
